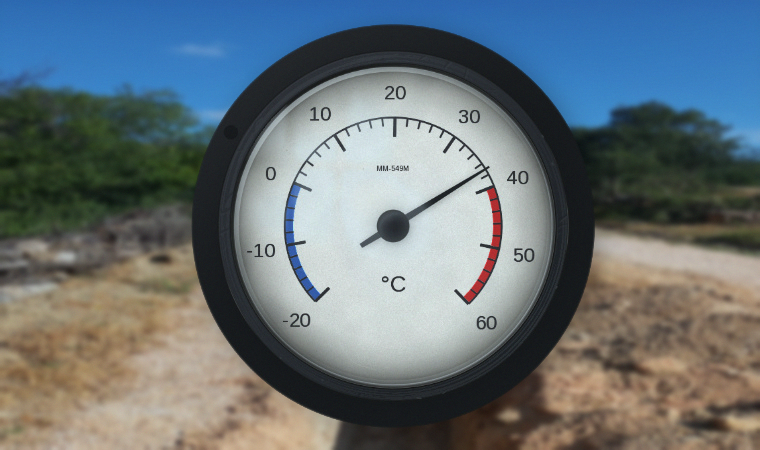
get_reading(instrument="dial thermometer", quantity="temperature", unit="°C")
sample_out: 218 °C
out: 37 °C
